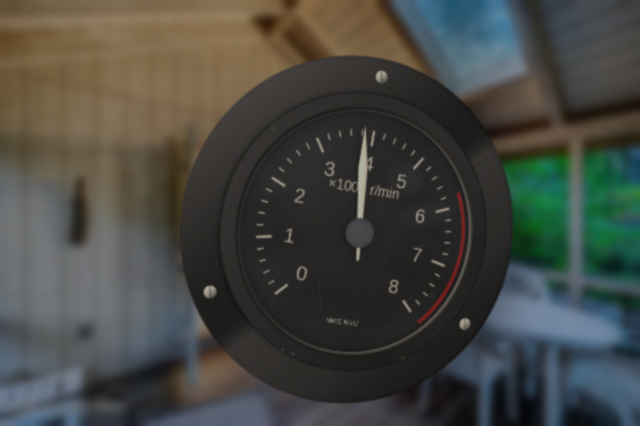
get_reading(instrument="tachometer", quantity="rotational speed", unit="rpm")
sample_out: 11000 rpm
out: 3800 rpm
